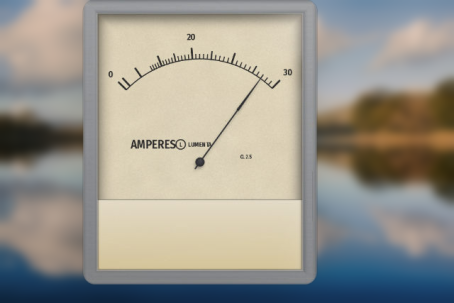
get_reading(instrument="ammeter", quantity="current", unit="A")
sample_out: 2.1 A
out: 28.5 A
